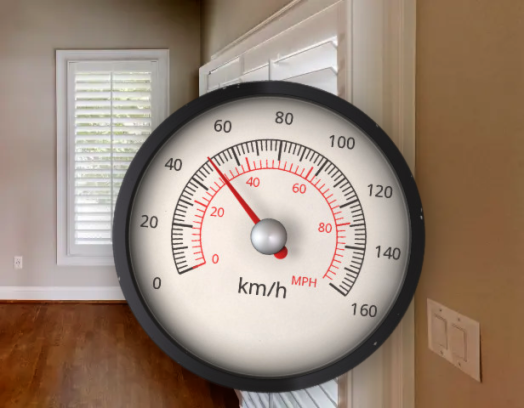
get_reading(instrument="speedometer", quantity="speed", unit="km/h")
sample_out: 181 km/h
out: 50 km/h
